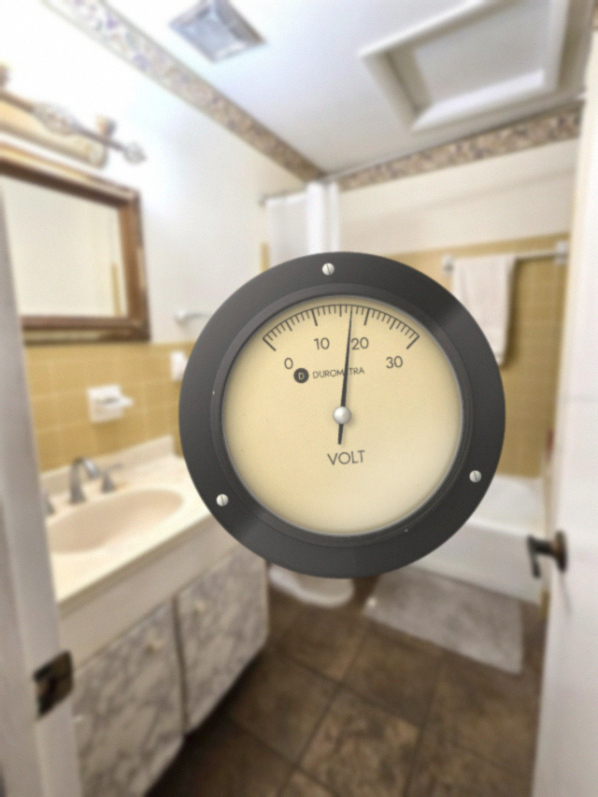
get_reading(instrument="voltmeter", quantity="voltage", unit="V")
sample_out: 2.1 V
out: 17 V
